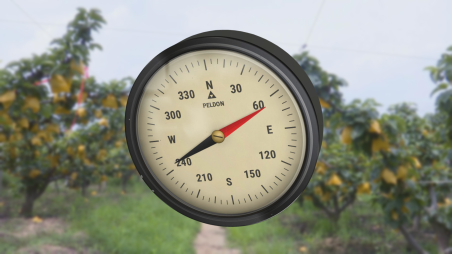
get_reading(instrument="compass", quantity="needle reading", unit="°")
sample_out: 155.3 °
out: 65 °
